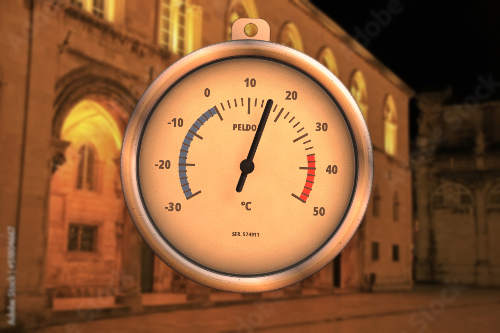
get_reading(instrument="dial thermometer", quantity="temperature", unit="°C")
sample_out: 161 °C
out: 16 °C
